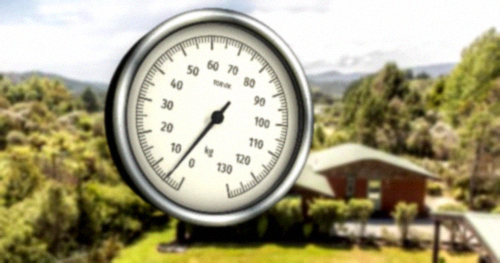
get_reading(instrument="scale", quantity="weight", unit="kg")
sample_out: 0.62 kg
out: 5 kg
